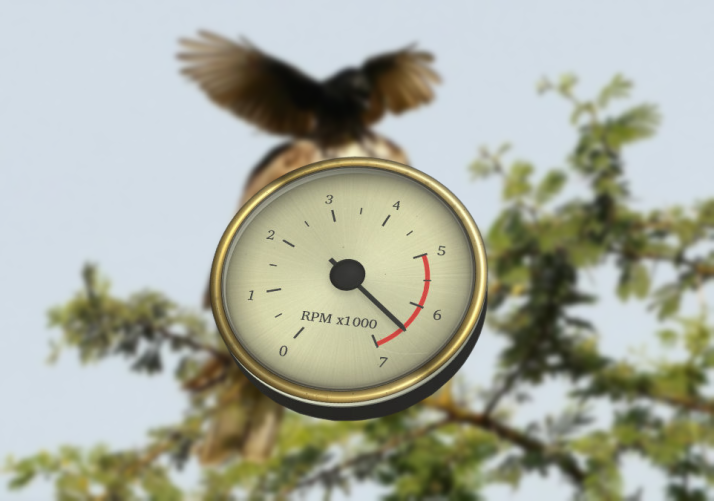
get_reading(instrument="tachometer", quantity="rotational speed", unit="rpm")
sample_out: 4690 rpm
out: 6500 rpm
